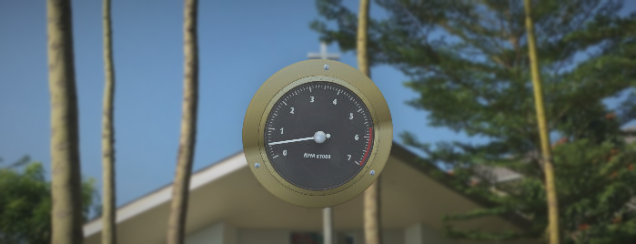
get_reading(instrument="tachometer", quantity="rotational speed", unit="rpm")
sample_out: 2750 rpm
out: 500 rpm
